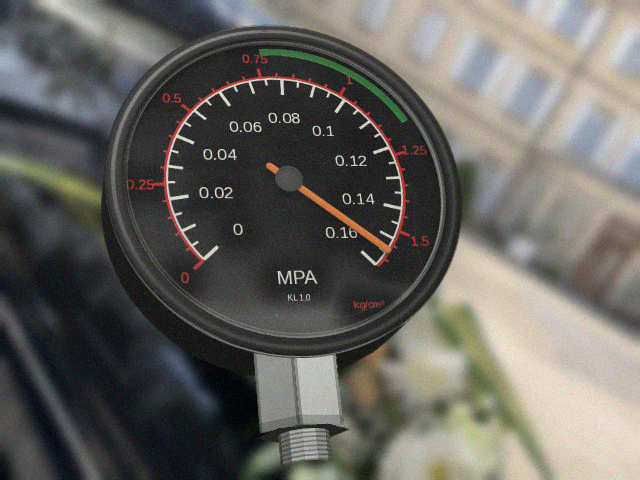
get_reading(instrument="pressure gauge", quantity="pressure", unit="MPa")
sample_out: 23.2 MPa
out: 0.155 MPa
